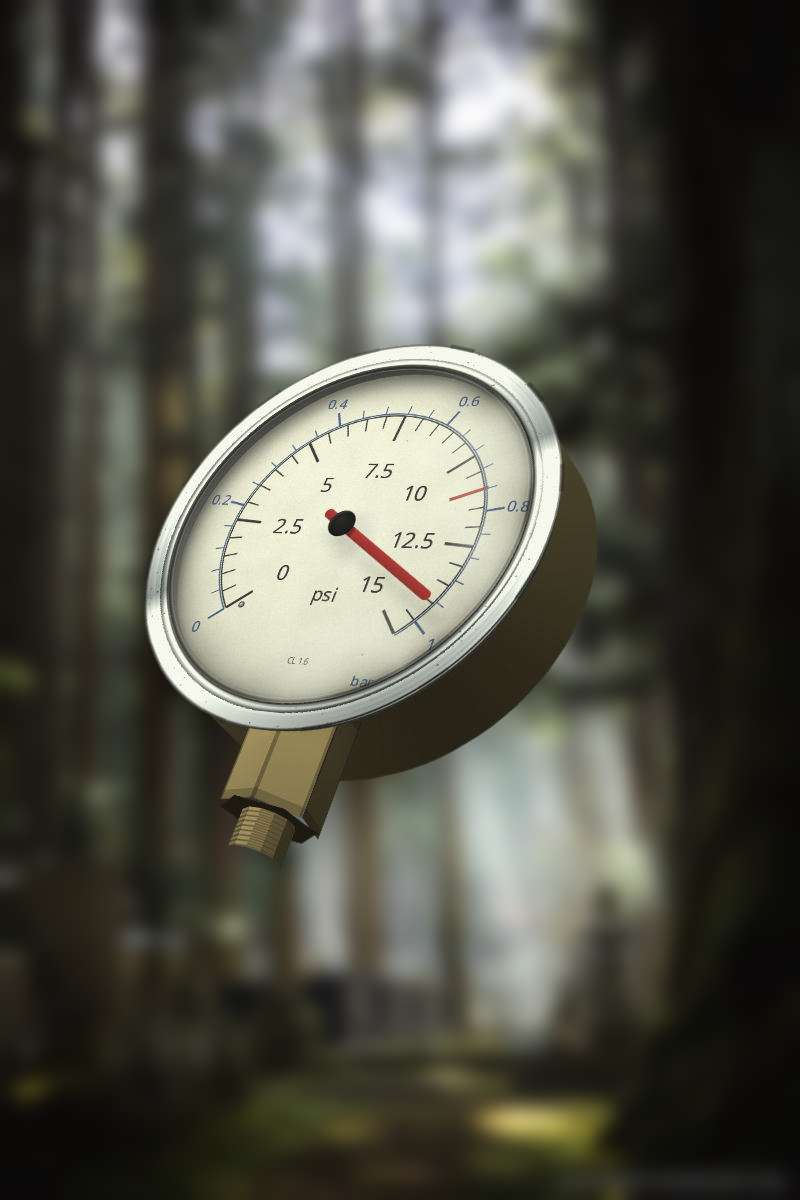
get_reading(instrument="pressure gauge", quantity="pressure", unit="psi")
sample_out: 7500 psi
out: 14 psi
